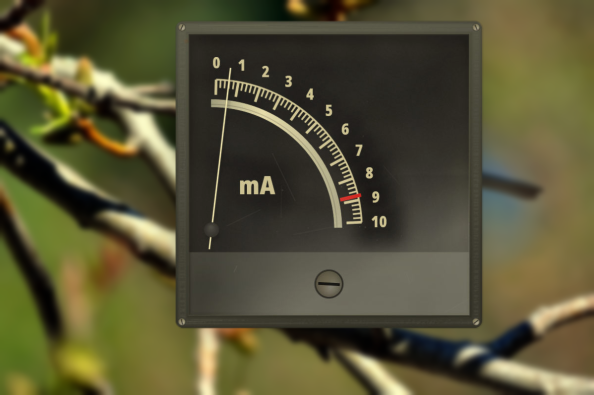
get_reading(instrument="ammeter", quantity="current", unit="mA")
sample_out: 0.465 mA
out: 0.6 mA
